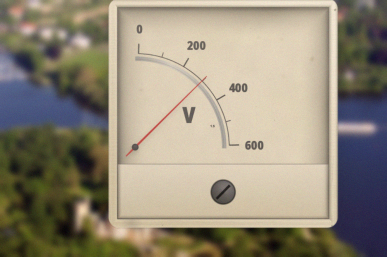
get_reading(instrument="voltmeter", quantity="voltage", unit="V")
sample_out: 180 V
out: 300 V
